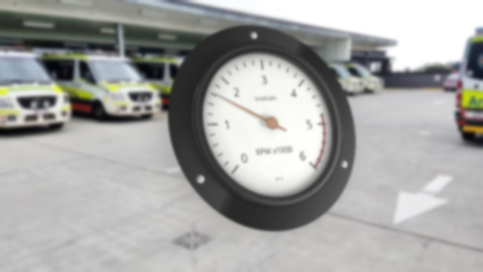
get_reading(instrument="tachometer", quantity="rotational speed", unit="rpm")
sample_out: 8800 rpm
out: 1600 rpm
